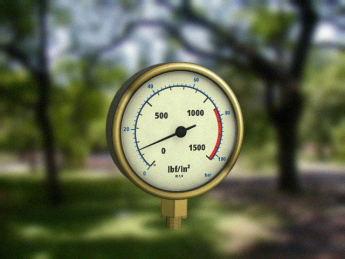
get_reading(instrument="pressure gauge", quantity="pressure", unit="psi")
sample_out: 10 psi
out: 150 psi
